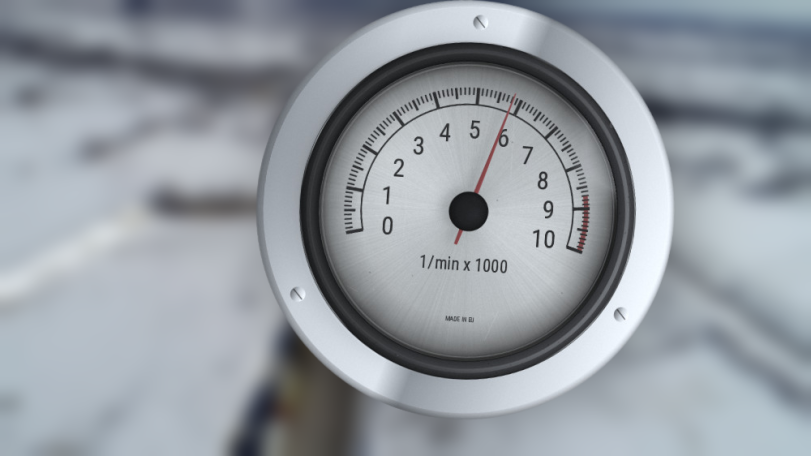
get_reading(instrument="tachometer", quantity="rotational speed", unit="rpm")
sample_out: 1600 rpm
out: 5800 rpm
